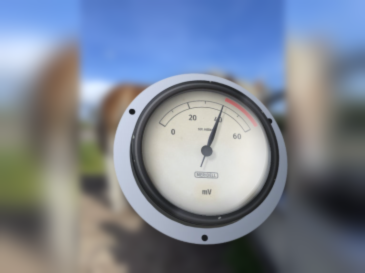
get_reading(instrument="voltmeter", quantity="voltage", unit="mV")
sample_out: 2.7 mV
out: 40 mV
